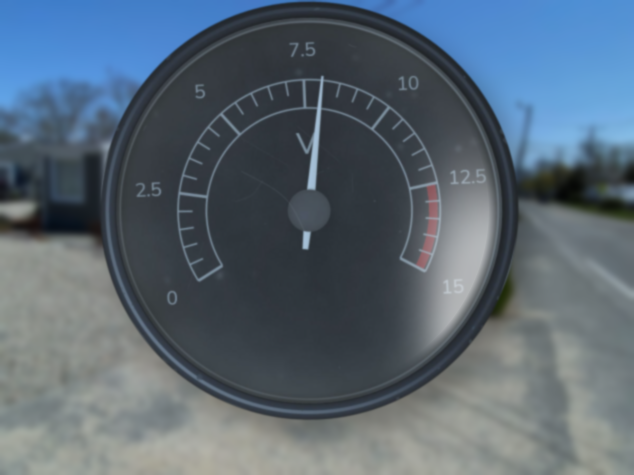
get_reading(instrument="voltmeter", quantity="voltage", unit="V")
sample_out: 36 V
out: 8 V
